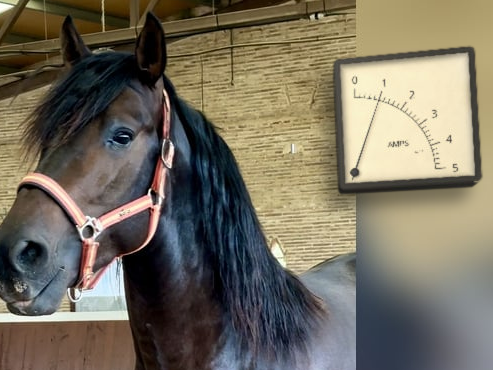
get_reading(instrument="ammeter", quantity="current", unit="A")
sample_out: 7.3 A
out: 1 A
